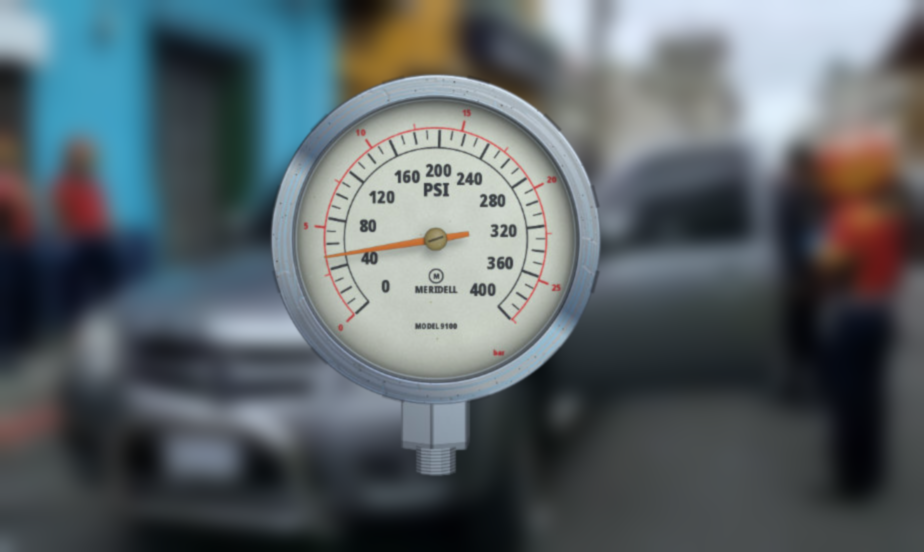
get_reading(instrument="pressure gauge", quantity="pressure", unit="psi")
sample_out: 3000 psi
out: 50 psi
